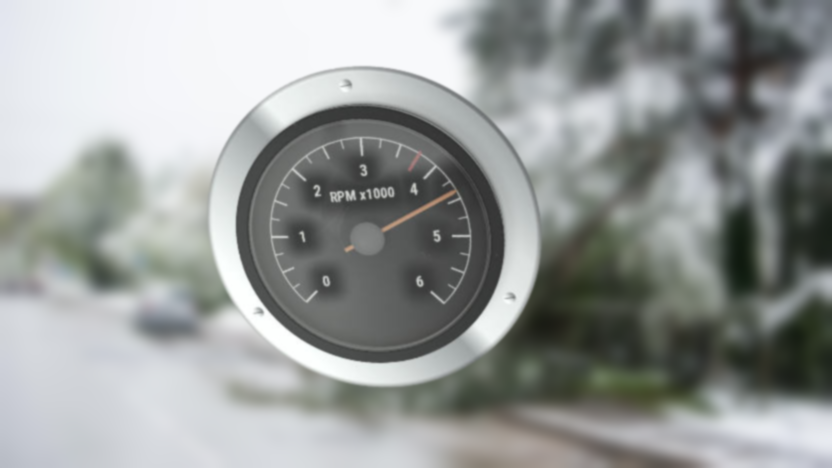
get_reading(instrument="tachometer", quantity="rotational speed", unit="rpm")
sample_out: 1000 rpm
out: 4375 rpm
